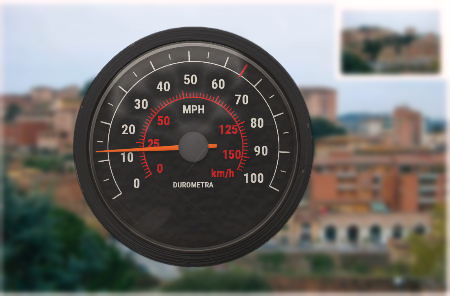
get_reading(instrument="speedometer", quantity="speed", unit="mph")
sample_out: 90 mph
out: 12.5 mph
